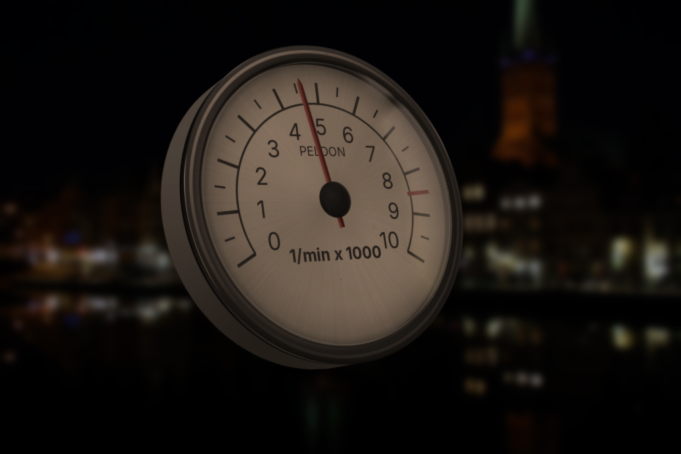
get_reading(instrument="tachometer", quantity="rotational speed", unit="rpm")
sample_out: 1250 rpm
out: 4500 rpm
